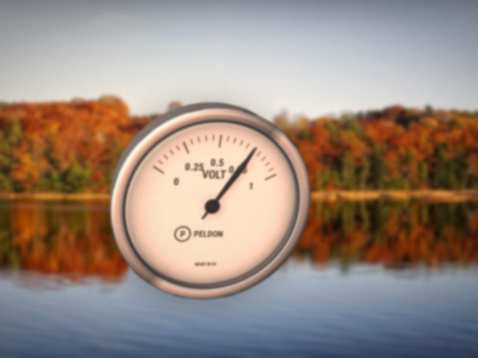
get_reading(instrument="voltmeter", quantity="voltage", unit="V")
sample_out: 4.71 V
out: 0.75 V
